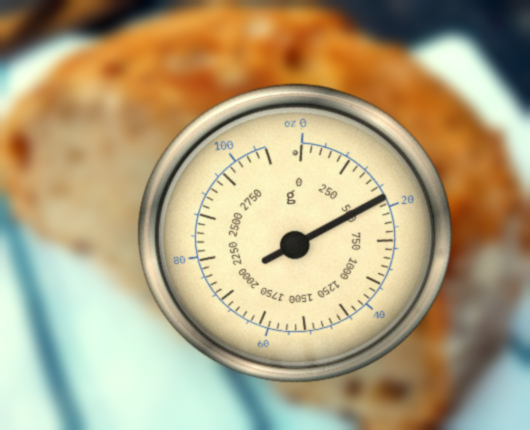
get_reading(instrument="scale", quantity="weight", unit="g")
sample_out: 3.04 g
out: 500 g
